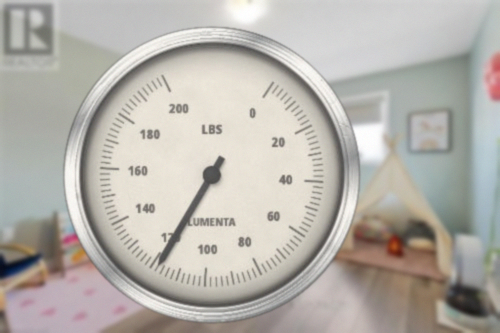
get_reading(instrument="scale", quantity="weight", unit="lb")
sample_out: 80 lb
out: 118 lb
